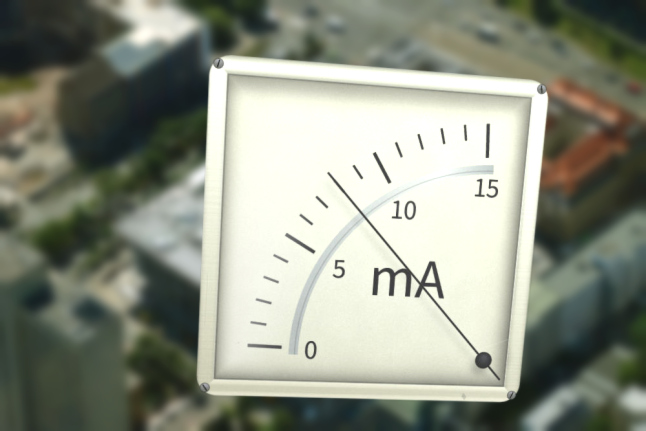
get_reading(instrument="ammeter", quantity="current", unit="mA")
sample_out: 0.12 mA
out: 8 mA
